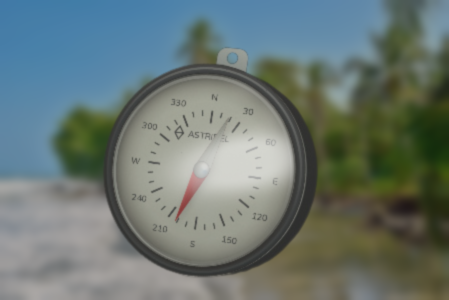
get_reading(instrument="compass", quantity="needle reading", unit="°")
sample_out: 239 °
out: 200 °
